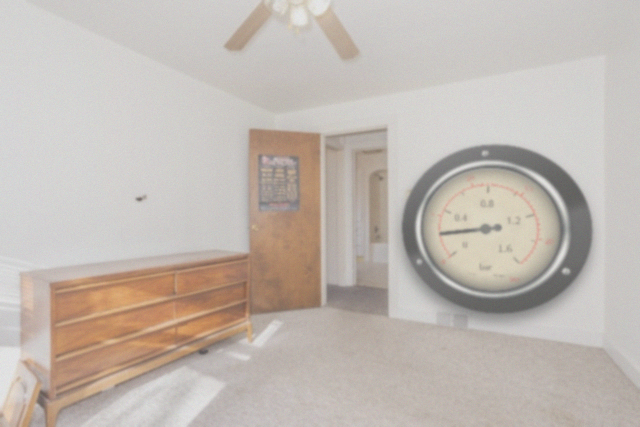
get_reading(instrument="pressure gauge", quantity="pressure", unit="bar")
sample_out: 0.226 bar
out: 0.2 bar
